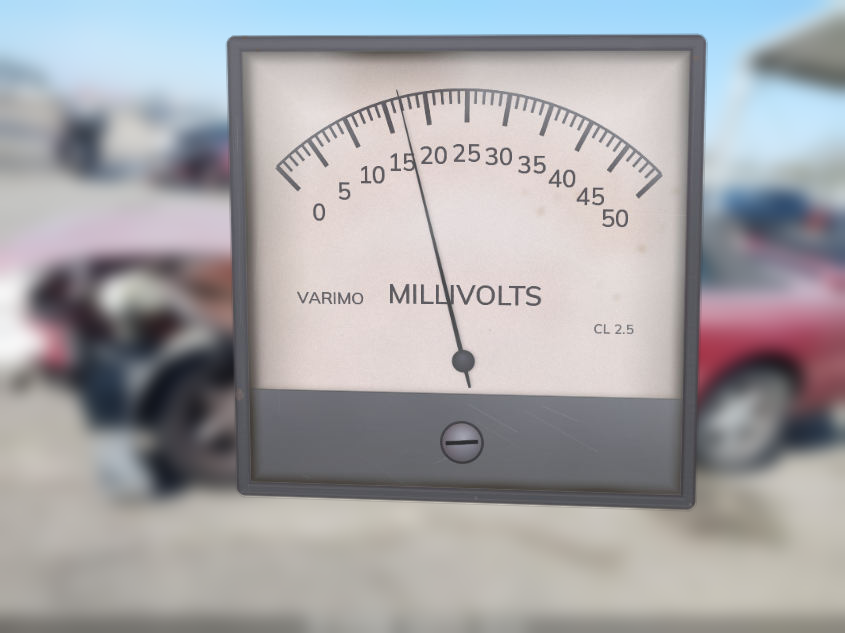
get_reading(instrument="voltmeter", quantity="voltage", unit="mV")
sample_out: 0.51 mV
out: 17 mV
